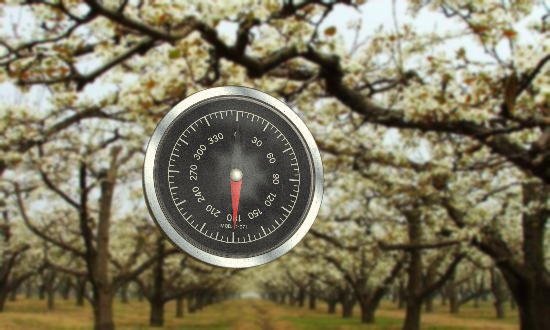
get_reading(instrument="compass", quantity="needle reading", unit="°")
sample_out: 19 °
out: 180 °
